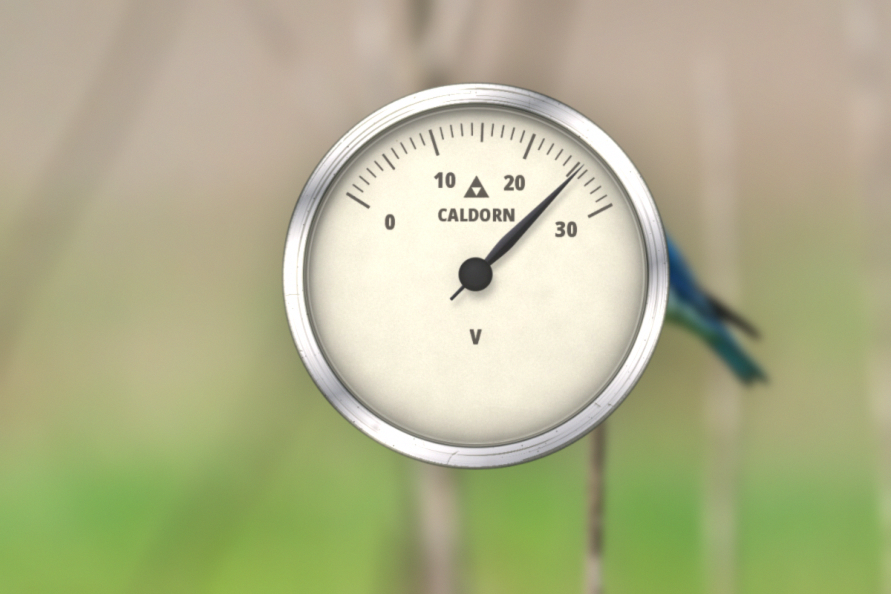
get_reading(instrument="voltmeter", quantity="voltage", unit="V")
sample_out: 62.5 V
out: 25.5 V
